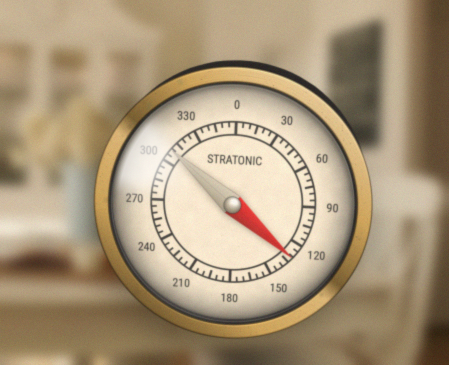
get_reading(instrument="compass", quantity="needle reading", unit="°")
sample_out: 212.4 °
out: 130 °
